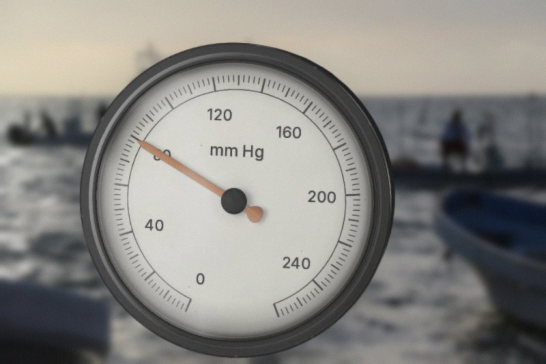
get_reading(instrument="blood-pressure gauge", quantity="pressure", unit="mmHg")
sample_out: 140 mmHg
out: 80 mmHg
